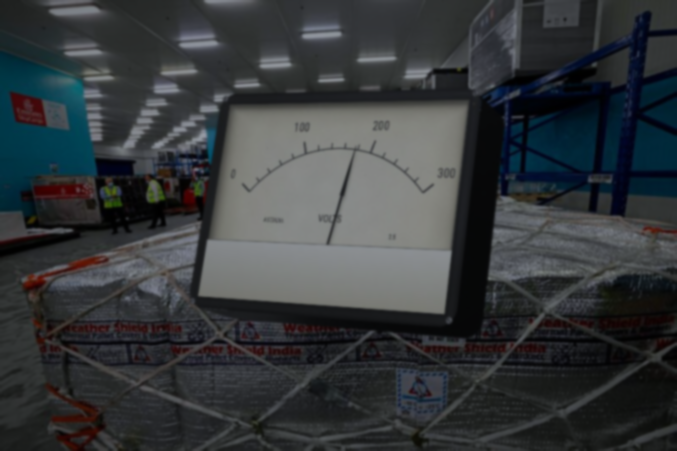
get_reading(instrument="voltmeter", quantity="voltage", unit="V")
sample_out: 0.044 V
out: 180 V
